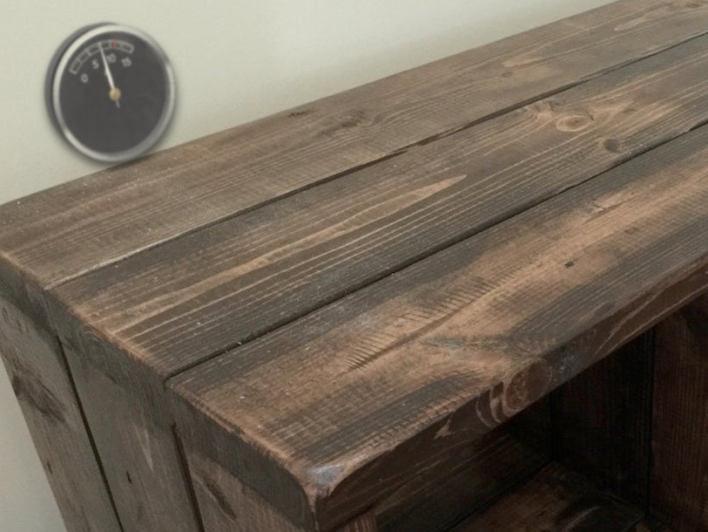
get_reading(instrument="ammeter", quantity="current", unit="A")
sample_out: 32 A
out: 7.5 A
